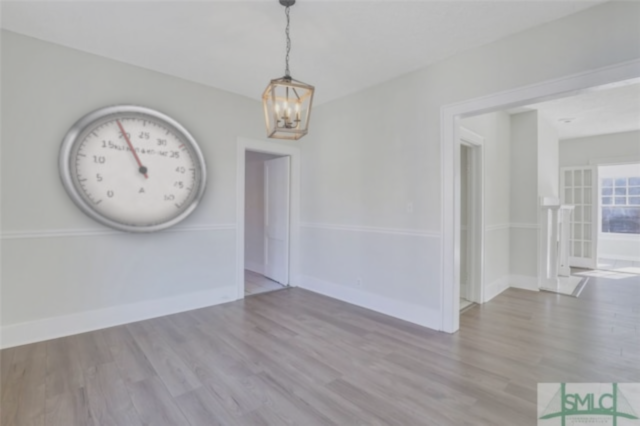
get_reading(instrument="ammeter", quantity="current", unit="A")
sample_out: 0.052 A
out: 20 A
